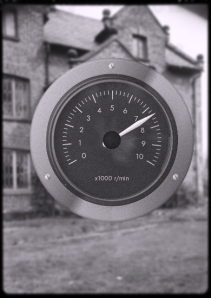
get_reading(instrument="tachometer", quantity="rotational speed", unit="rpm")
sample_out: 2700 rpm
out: 7400 rpm
